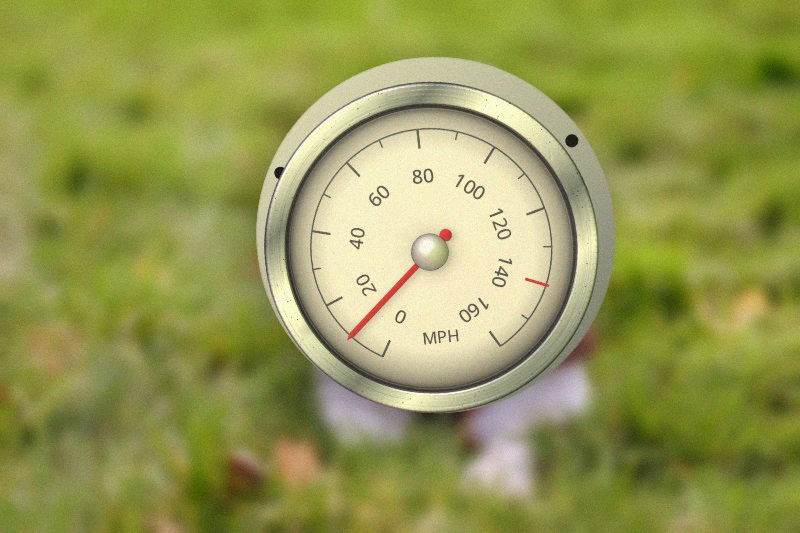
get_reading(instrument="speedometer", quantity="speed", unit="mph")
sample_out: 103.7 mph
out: 10 mph
